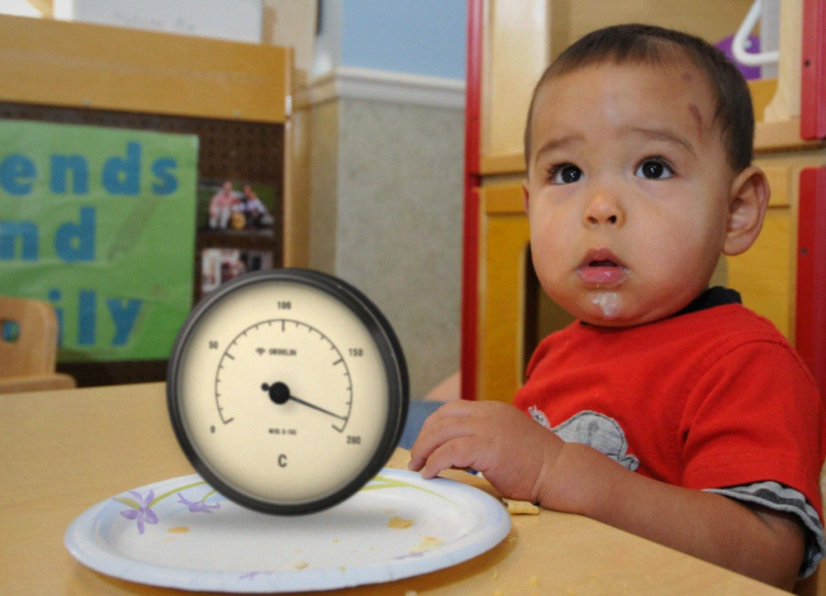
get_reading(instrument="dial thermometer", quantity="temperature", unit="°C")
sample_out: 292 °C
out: 190 °C
